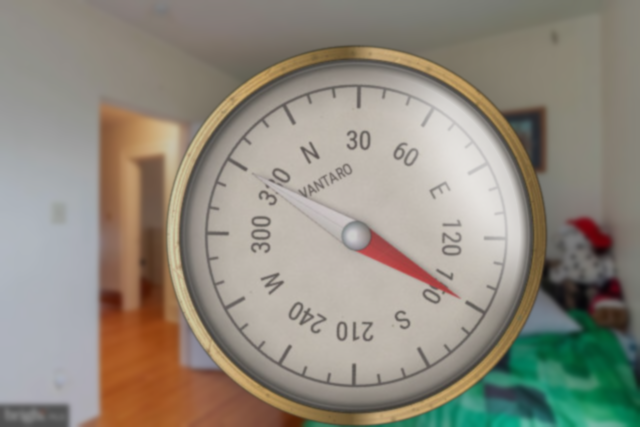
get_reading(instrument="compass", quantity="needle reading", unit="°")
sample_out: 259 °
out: 150 °
